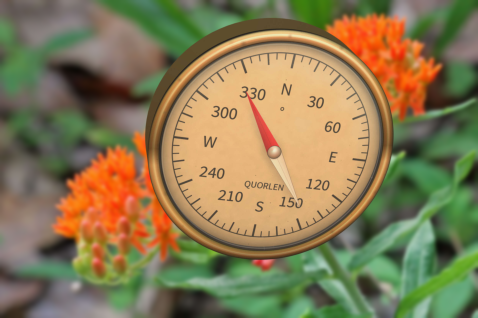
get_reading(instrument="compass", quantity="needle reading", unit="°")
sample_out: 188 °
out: 325 °
